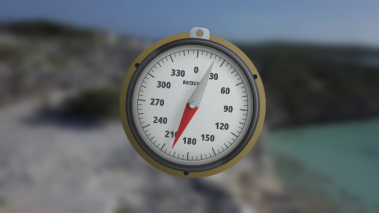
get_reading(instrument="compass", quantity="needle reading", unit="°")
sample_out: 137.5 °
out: 200 °
